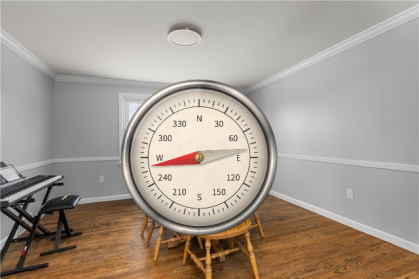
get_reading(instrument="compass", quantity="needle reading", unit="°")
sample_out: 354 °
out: 260 °
